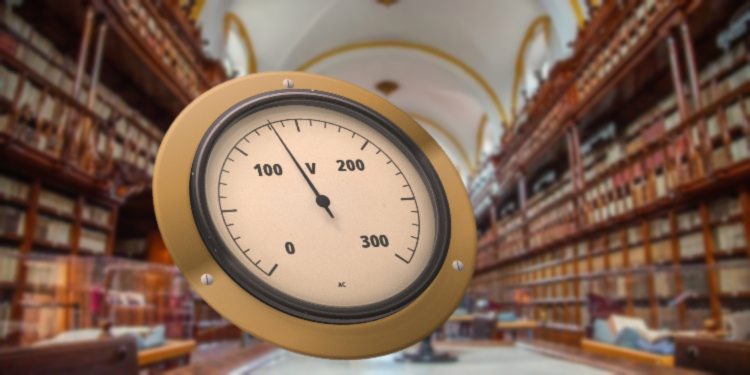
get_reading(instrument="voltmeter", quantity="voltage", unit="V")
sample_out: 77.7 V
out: 130 V
